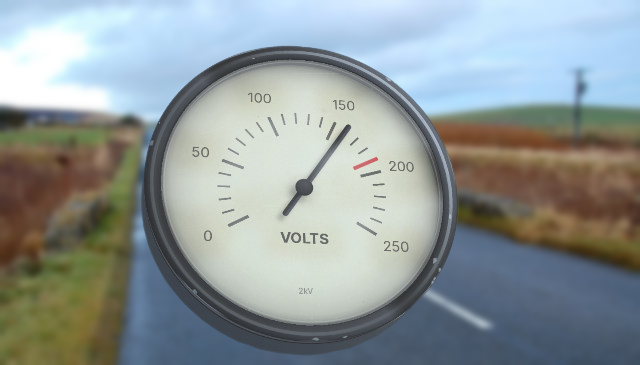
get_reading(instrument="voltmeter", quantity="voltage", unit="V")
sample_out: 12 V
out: 160 V
